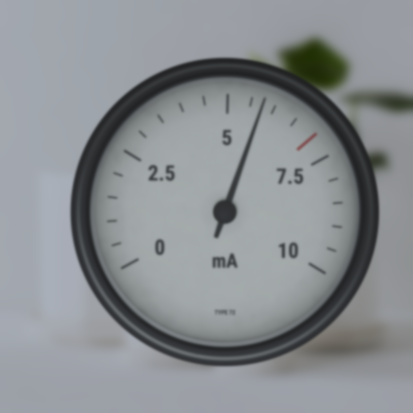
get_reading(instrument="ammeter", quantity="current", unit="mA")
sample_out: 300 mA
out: 5.75 mA
